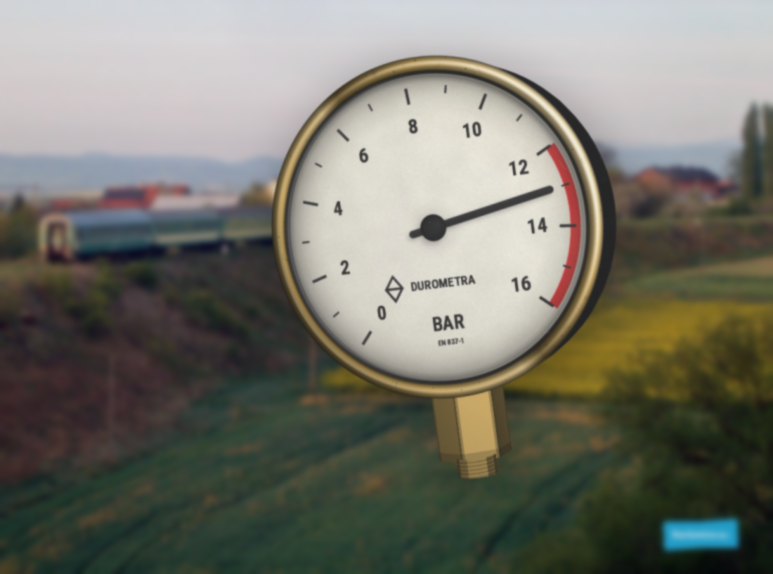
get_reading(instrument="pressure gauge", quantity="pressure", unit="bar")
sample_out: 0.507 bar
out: 13 bar
